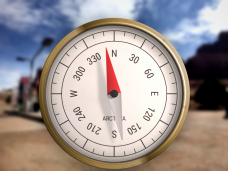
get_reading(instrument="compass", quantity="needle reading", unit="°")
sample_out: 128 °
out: 350 °
